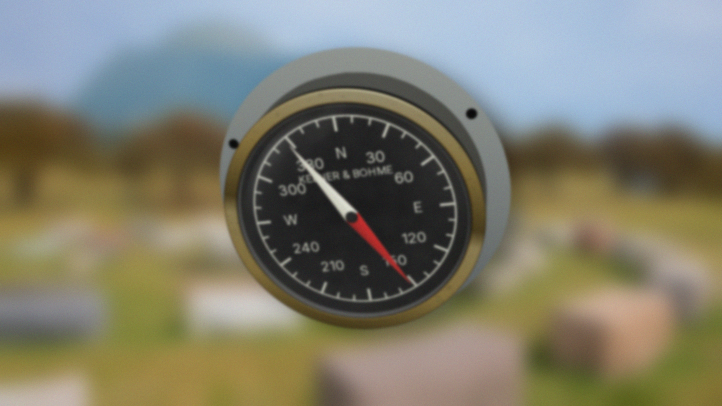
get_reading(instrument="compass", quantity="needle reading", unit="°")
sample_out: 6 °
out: 150 °
